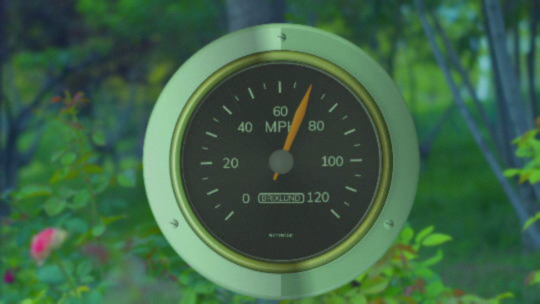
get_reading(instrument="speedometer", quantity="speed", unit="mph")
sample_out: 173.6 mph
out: 70 mph
